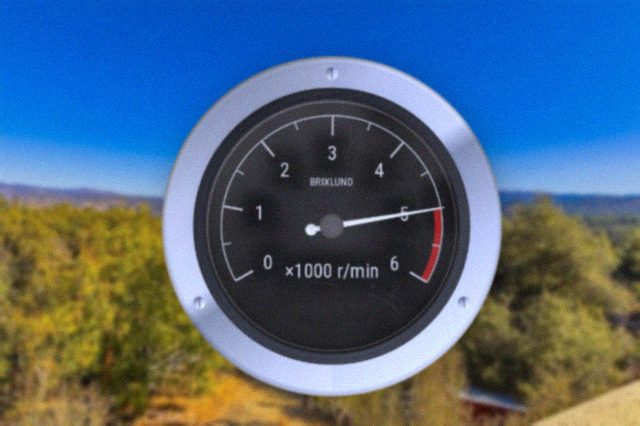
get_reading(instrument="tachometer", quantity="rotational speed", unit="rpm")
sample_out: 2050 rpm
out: 5000 rpm
